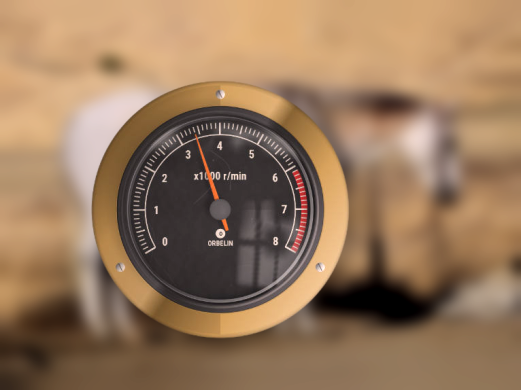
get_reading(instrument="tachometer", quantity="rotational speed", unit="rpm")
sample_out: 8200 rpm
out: 3400 rpm
